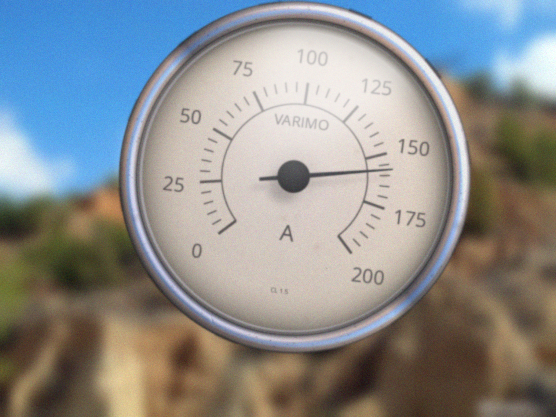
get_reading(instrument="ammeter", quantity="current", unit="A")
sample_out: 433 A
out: 157.5 A
